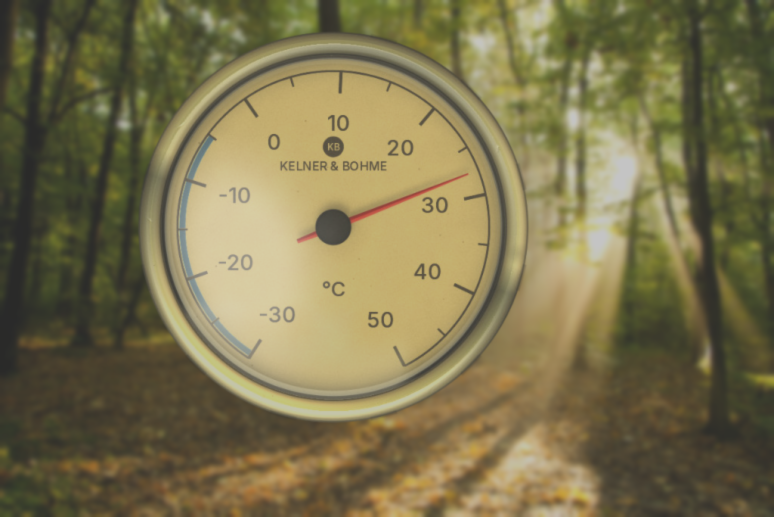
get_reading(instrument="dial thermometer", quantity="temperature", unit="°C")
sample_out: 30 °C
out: 27.5 °C
